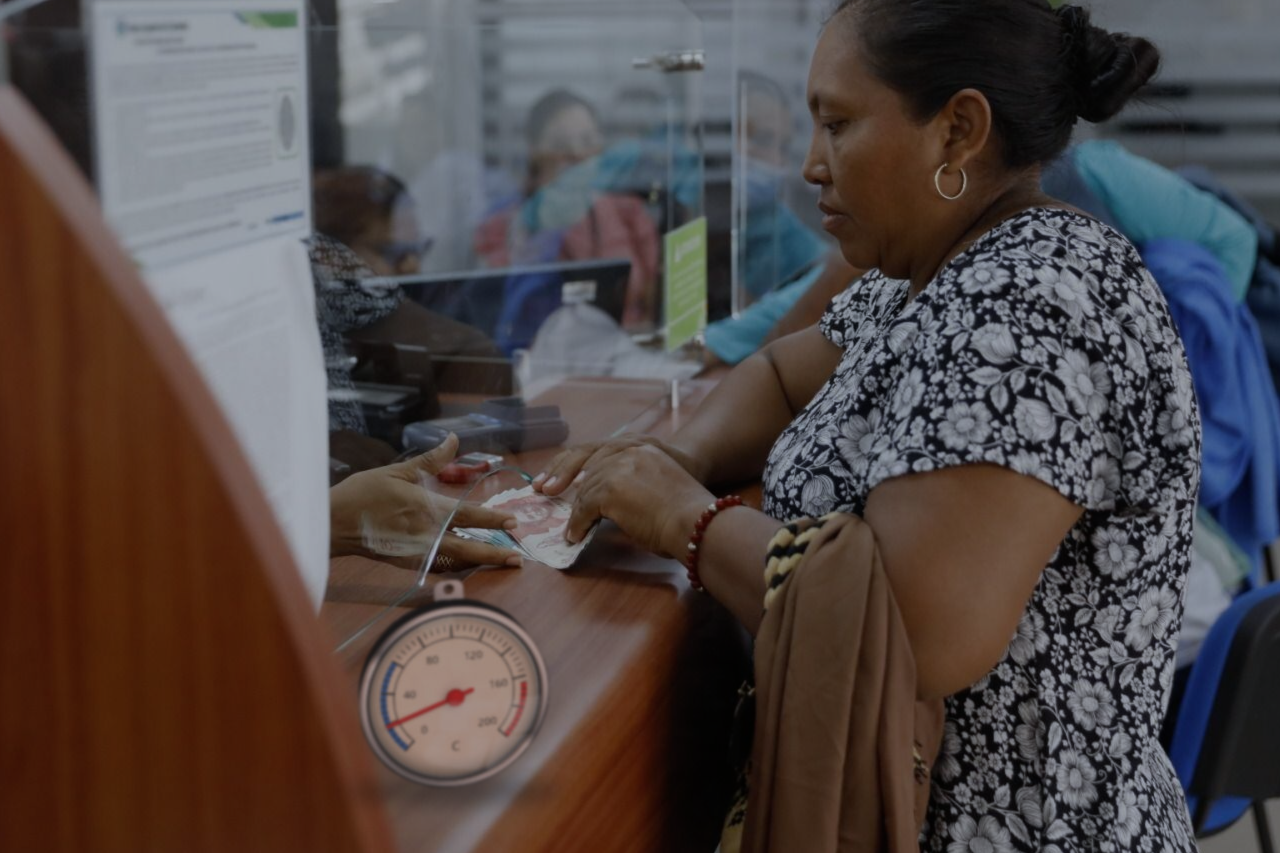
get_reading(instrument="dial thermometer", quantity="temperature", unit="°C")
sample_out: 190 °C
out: 20 °C
